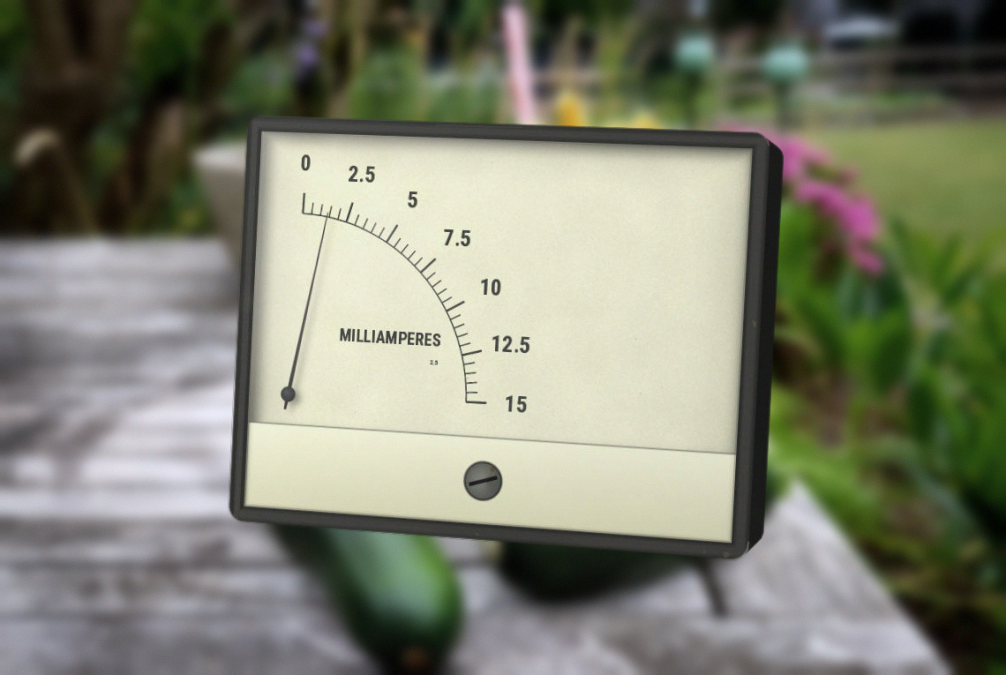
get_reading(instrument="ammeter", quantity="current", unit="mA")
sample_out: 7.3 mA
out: 1.5 mA
